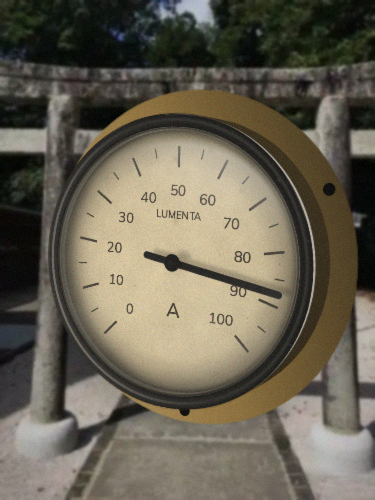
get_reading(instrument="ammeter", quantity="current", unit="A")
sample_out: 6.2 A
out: 87.5 A
